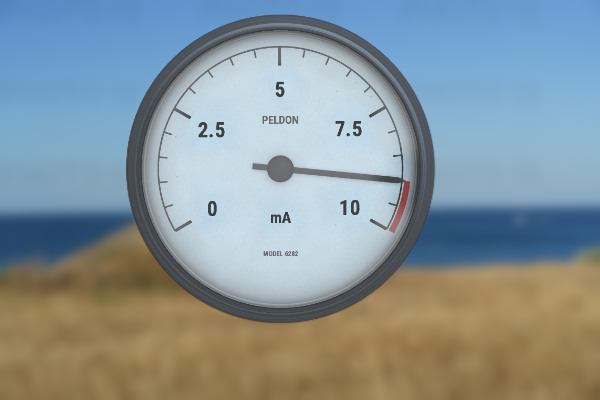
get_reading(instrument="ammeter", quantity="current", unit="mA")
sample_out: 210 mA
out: 9 mA
